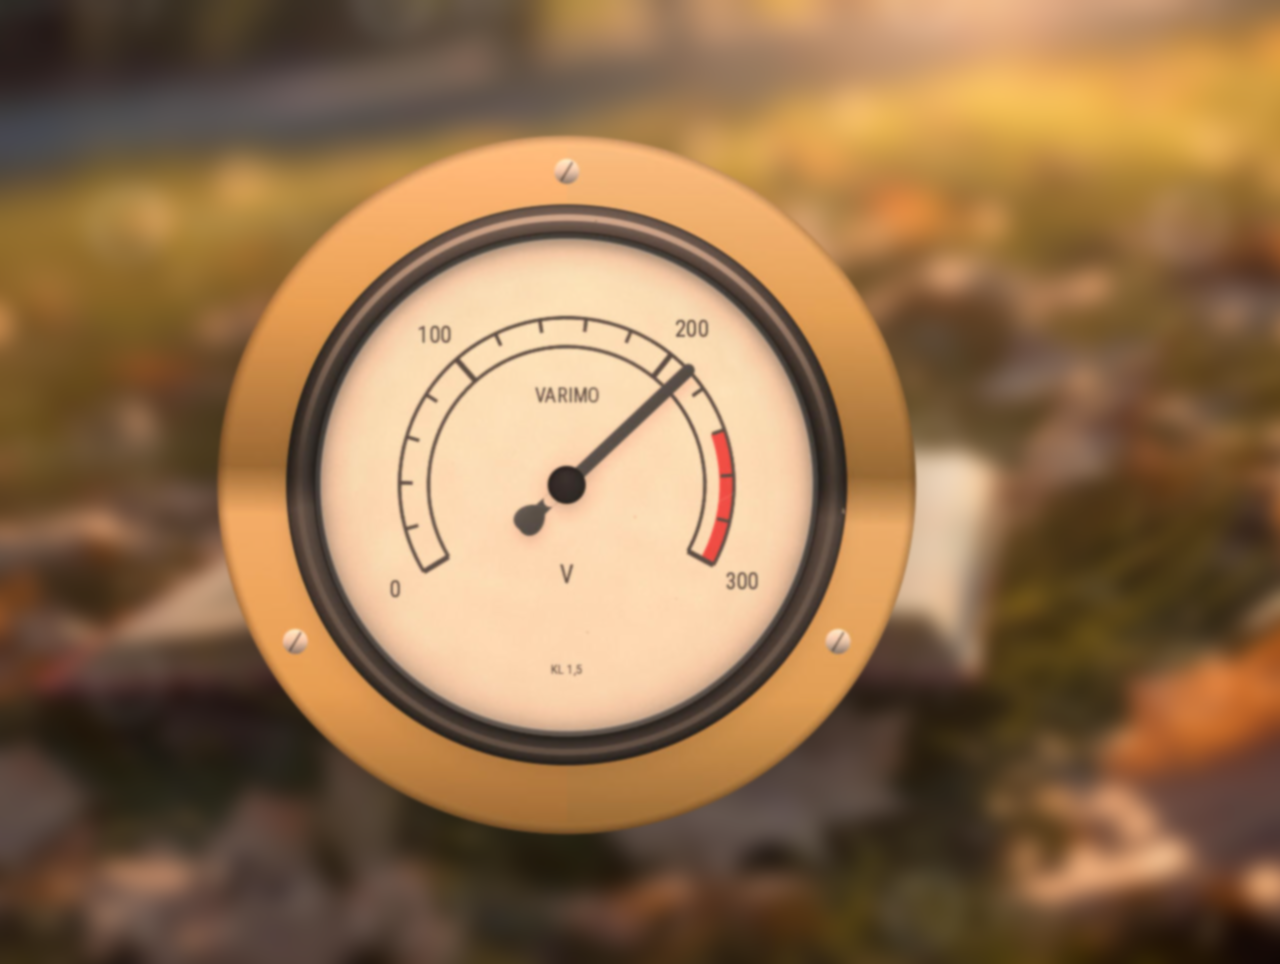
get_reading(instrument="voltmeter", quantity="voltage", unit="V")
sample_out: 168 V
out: 210 V
